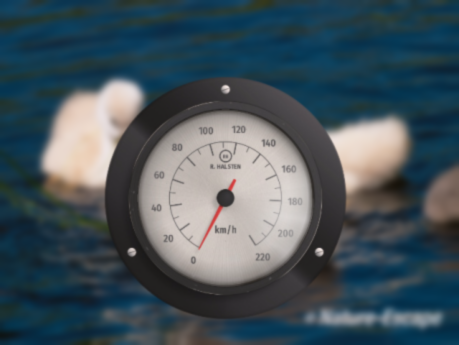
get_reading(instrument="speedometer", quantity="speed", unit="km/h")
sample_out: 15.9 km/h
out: 0 km/h
